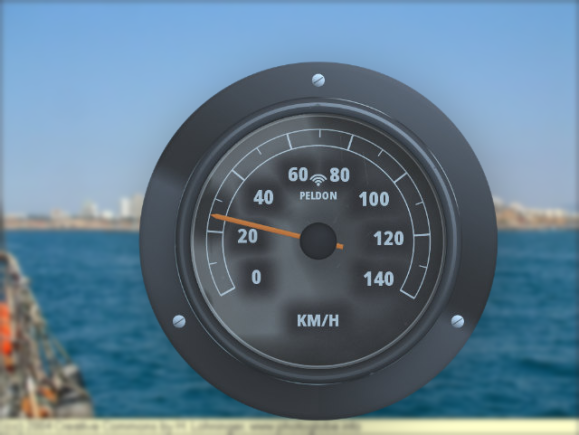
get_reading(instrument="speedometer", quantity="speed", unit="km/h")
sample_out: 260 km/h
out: 25 km/h
